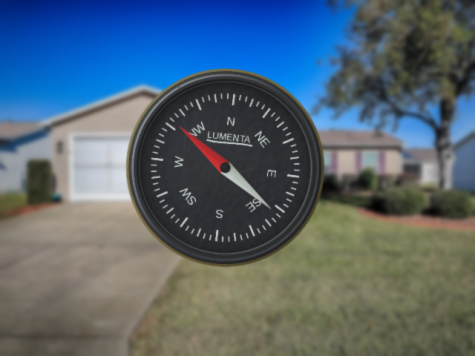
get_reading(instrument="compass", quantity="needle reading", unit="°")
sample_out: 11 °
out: 305 °
